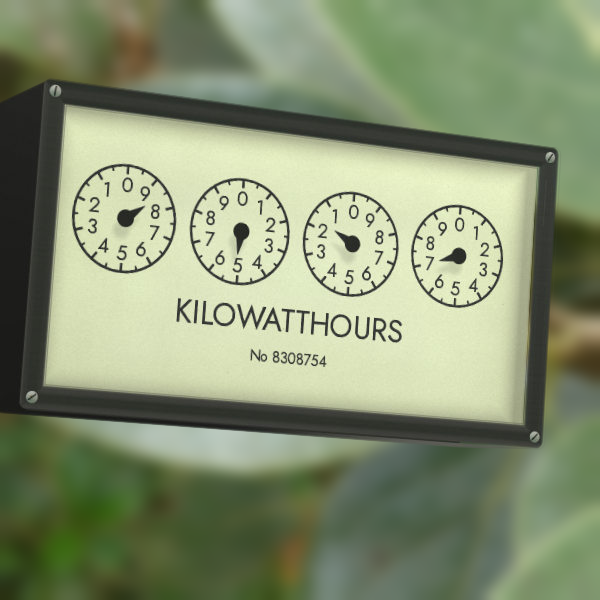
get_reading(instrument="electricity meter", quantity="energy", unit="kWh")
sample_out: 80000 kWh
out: 8517 kWh
